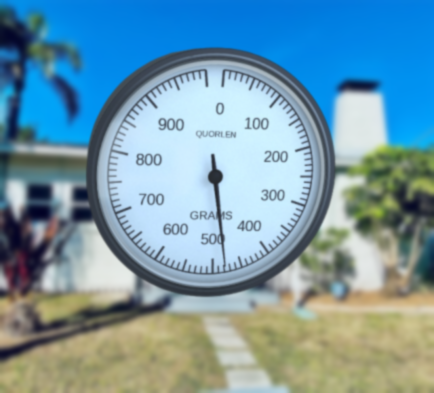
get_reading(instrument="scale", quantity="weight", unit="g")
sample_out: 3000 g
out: 480 g
